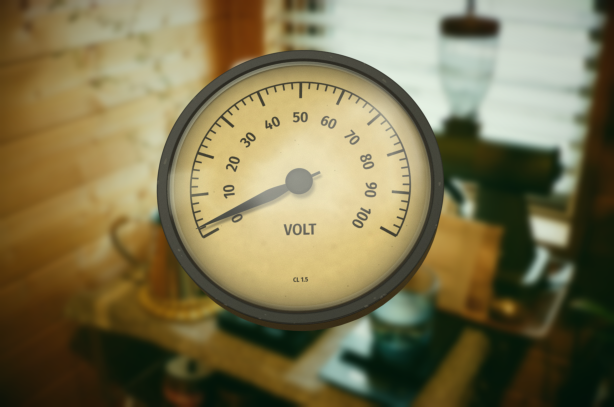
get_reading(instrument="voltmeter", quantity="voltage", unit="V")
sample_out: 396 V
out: 2 V
